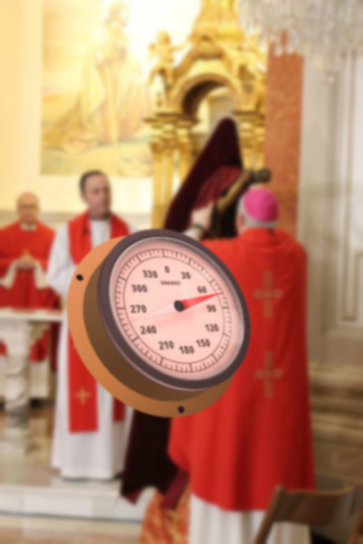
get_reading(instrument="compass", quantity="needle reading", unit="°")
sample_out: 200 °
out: 75 °
